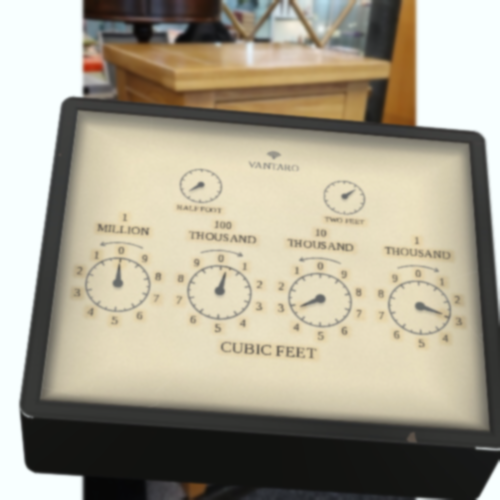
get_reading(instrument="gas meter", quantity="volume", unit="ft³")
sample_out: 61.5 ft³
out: 3300 ft³
